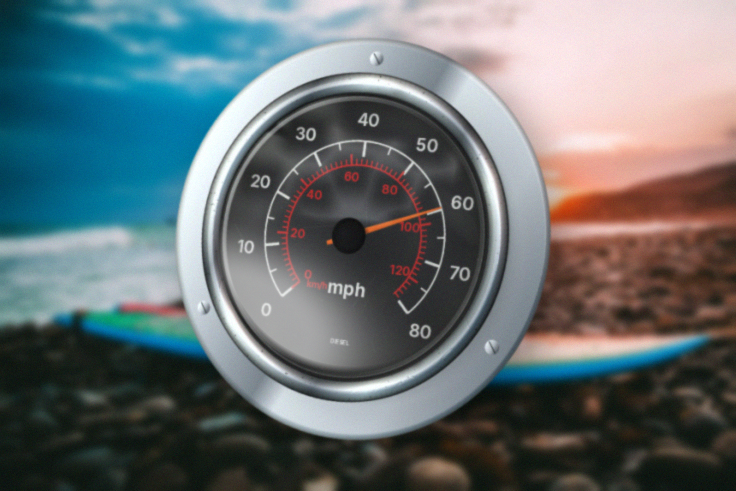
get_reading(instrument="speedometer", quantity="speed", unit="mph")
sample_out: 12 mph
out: 60 mph
